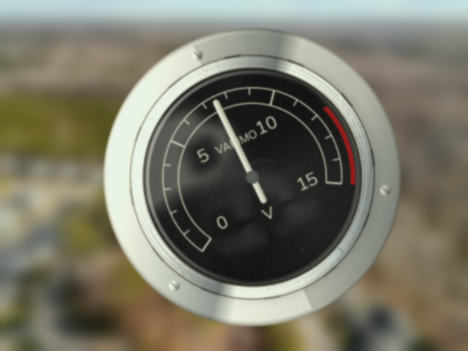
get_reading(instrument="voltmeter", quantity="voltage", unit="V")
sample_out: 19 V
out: 7.5 V
